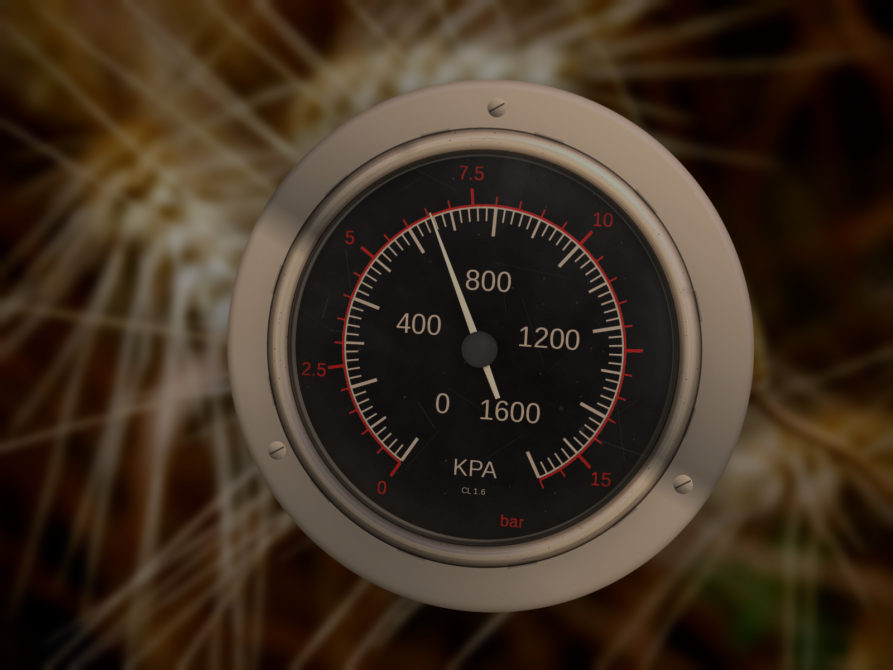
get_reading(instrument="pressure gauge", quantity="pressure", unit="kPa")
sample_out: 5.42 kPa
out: 660 kPa
